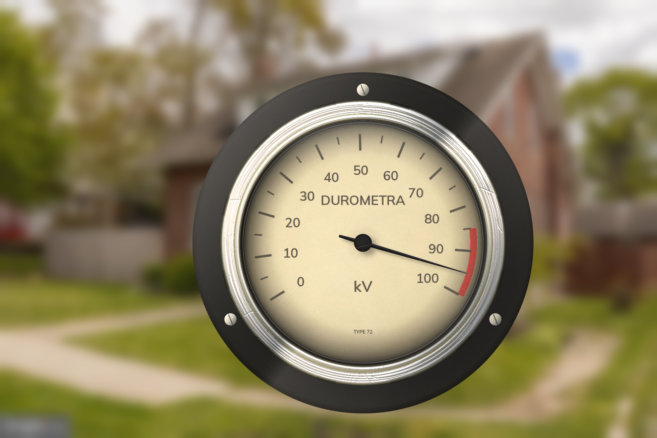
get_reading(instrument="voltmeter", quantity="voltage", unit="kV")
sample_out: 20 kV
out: 95 kV
